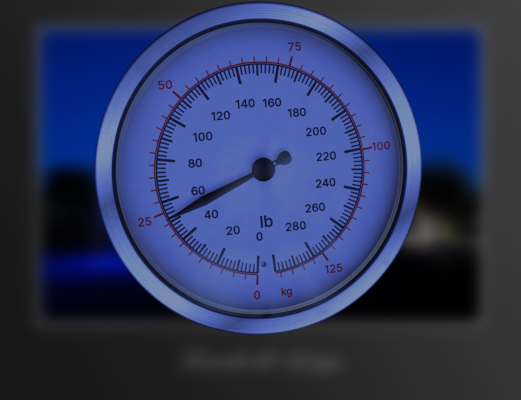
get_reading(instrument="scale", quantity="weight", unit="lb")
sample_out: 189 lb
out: 52 lb
